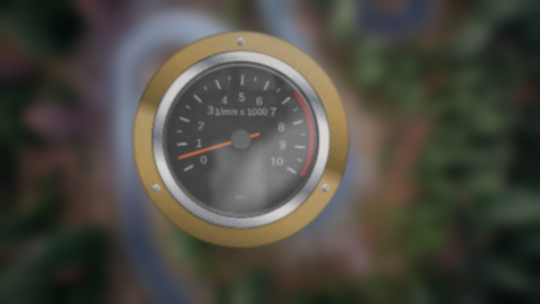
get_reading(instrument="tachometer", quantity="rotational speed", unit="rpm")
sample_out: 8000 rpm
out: 500 rpm
